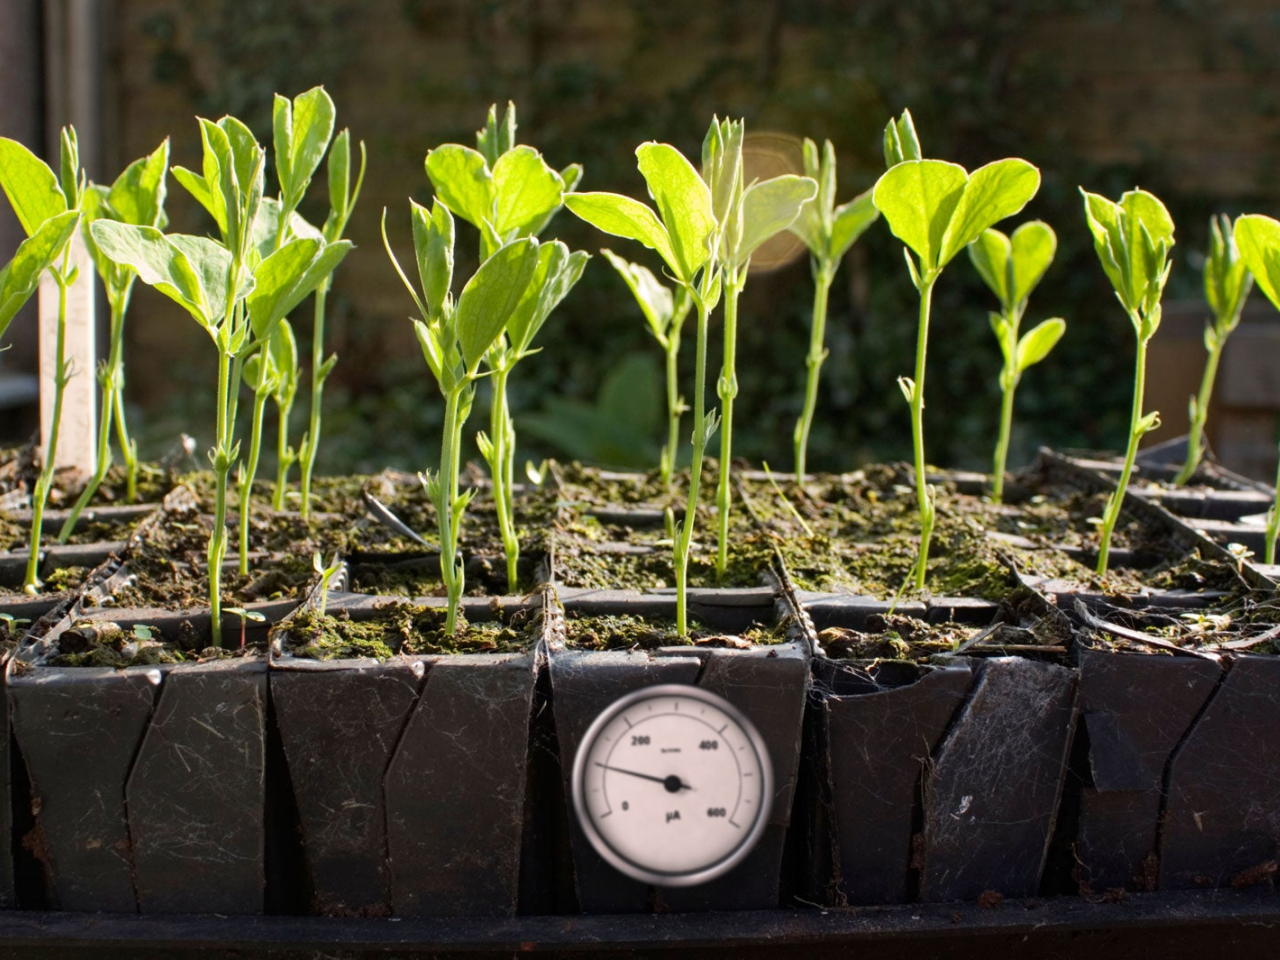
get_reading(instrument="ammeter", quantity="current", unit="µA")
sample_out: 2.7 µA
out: 100 µA
